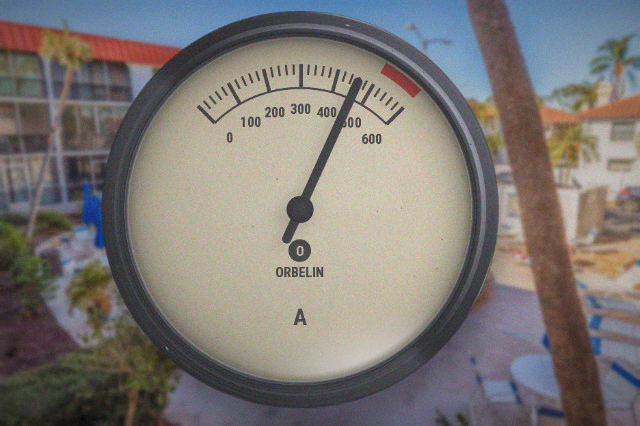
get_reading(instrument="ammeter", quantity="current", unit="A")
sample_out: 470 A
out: 460 A
